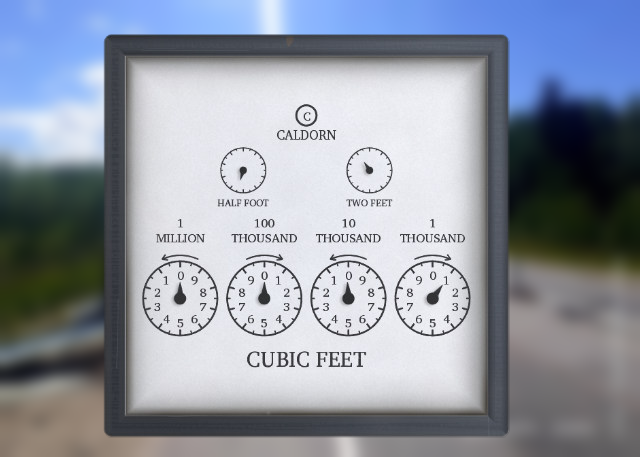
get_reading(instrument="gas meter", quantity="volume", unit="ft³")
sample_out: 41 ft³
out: 100 ft³
